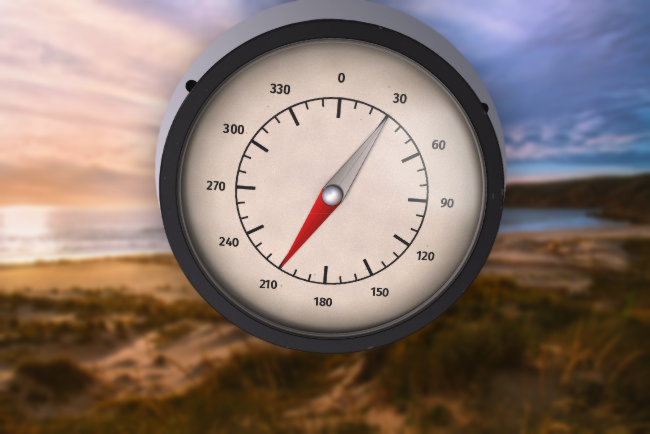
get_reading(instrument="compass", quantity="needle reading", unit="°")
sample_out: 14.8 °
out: 210 °
